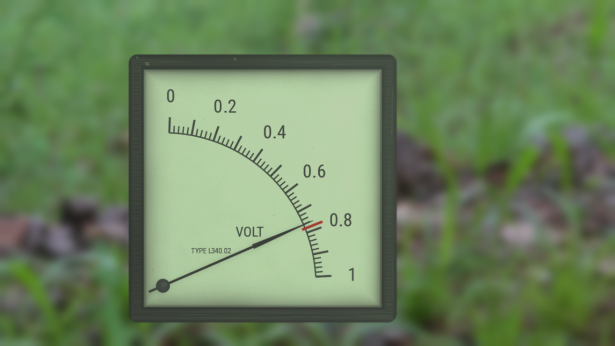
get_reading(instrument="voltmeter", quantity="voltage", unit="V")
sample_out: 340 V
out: 0.76 V
